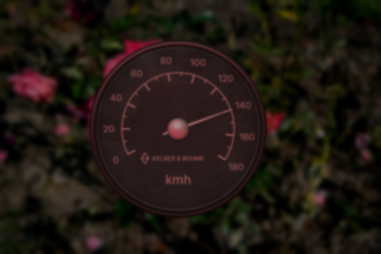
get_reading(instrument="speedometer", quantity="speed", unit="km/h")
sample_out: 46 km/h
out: 140 km/h
